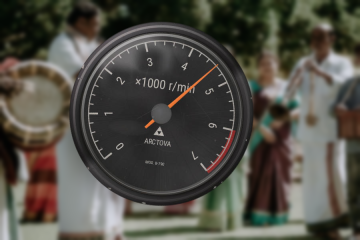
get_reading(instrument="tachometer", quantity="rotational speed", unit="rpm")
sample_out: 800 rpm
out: 4600 rpm
